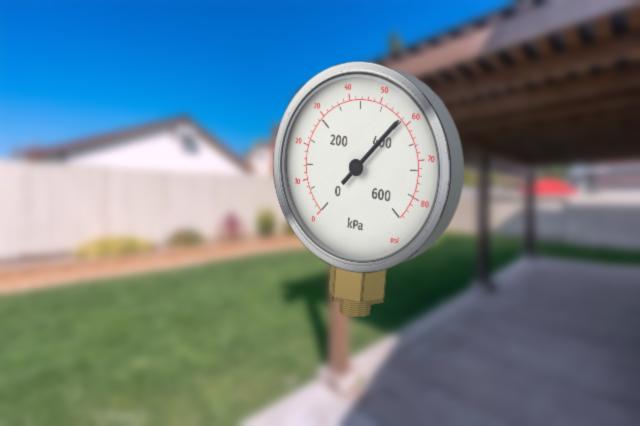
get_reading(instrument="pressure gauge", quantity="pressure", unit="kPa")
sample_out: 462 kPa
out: 400 kPa
